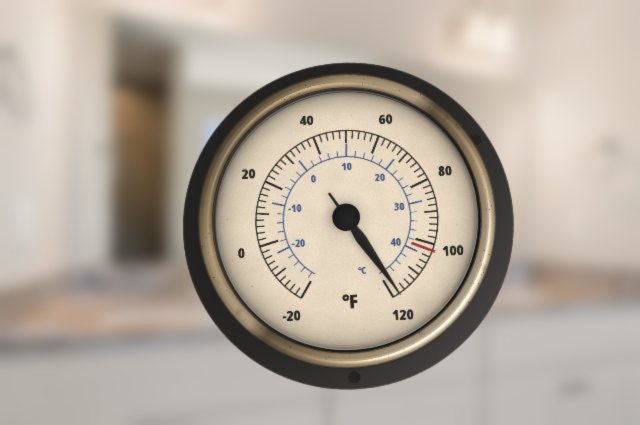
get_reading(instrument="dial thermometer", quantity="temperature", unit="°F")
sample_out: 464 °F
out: 118 °F
